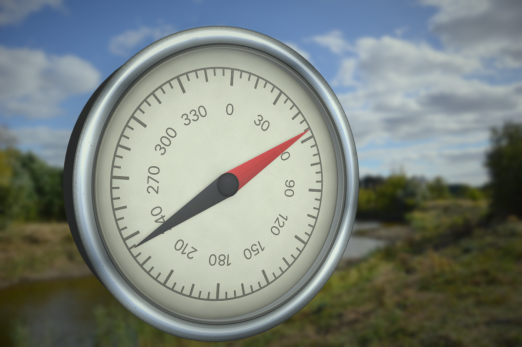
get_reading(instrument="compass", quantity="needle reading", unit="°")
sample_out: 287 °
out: 55 °
